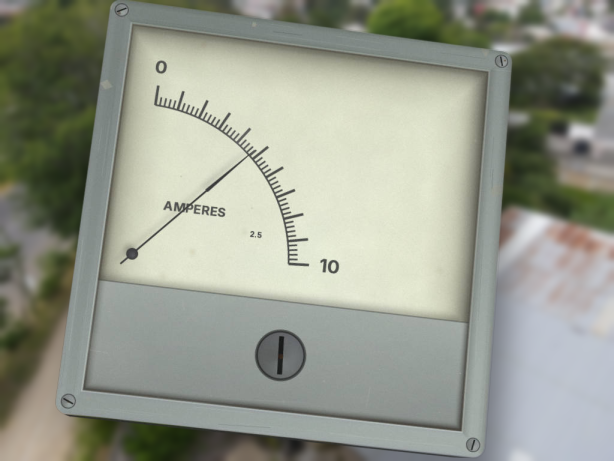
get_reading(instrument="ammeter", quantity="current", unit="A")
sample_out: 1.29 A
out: 4.8 A
